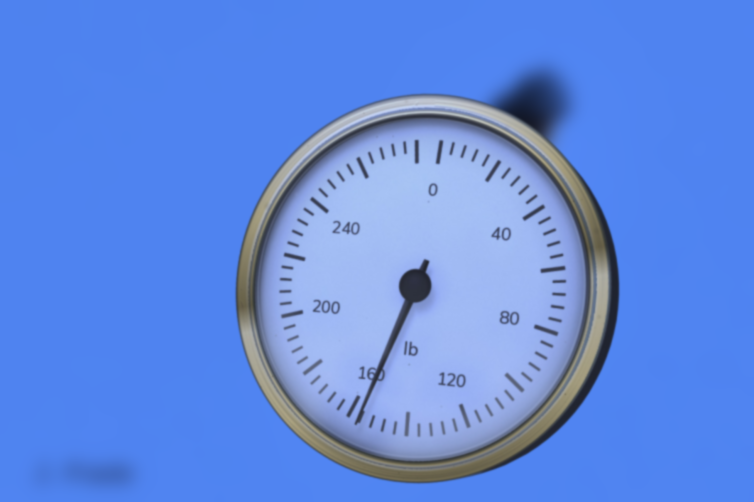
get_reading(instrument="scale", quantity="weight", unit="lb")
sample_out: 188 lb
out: 156 lb
